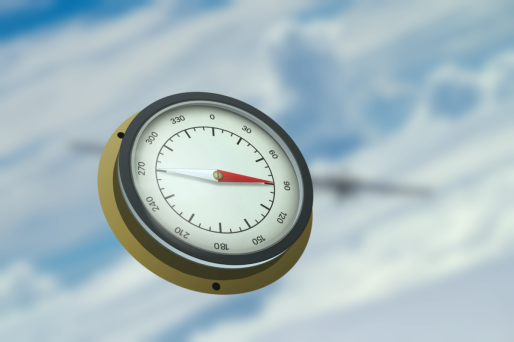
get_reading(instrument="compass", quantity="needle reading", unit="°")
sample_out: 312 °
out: 90 °
